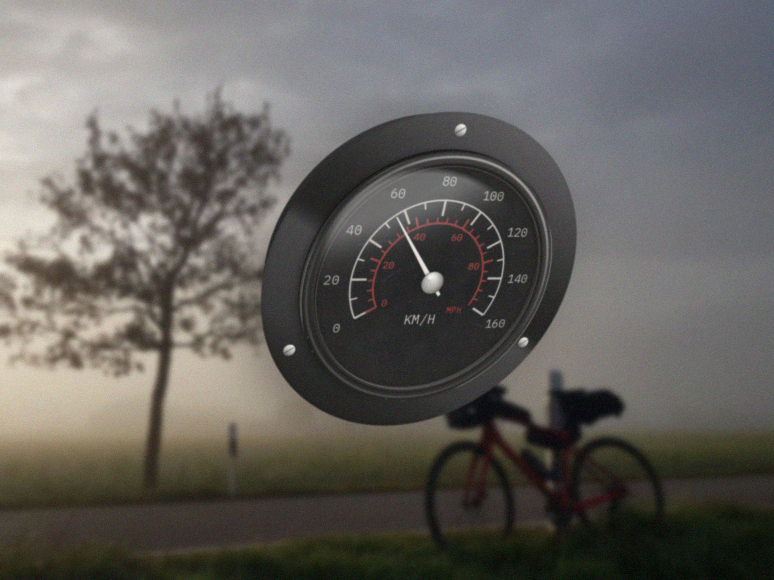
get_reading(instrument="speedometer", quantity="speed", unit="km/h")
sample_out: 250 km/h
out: 55 km/h
